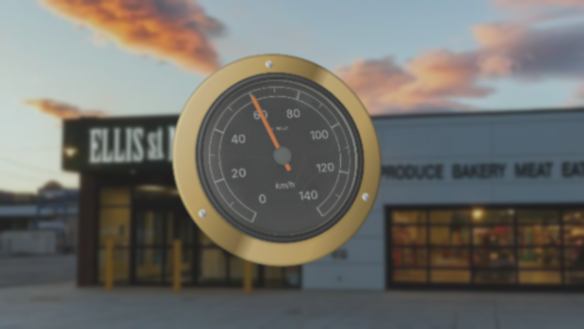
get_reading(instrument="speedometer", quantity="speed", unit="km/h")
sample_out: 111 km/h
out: 60 km/h
